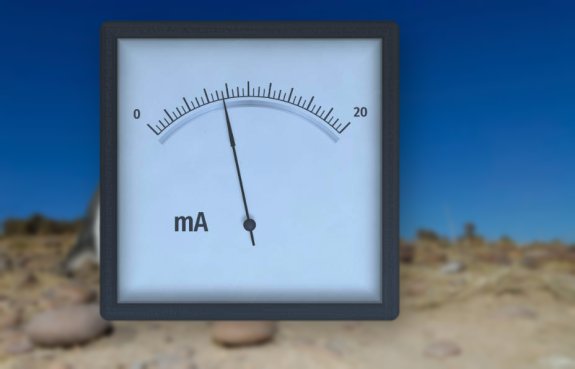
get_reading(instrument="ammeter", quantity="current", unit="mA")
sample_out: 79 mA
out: 7.5 mA
